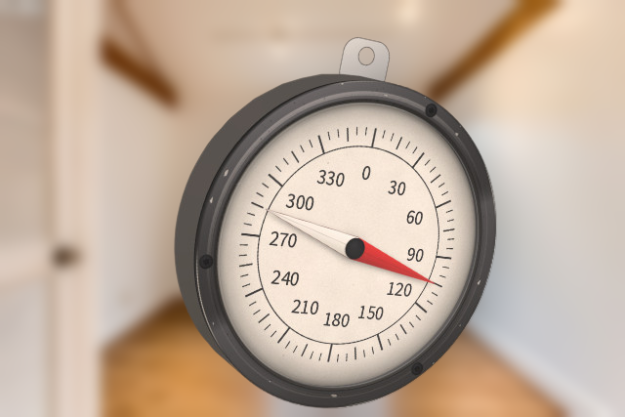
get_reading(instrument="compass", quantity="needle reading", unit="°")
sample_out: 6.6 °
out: 105 °
